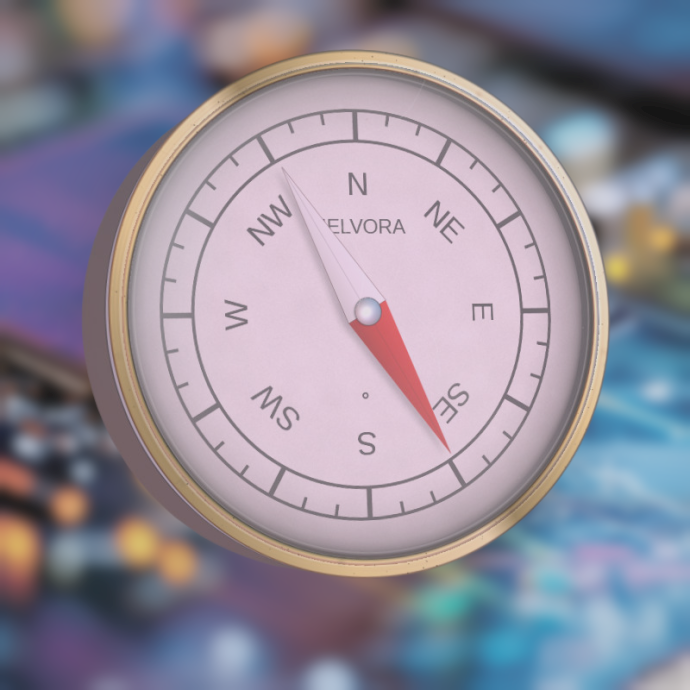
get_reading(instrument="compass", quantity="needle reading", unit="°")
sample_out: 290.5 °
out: 150 °
